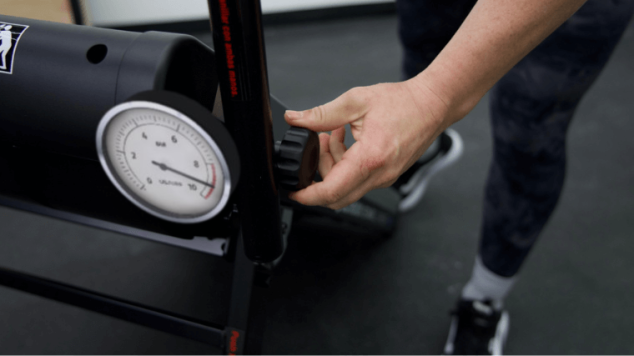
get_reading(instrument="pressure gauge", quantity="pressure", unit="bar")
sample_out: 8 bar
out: 9 bar
